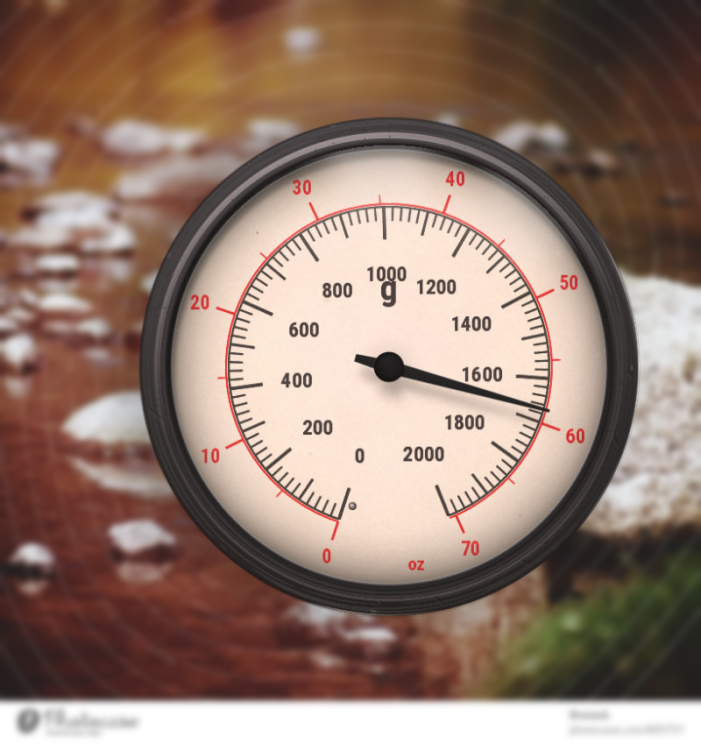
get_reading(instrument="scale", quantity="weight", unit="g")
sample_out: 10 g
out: 1670 g
